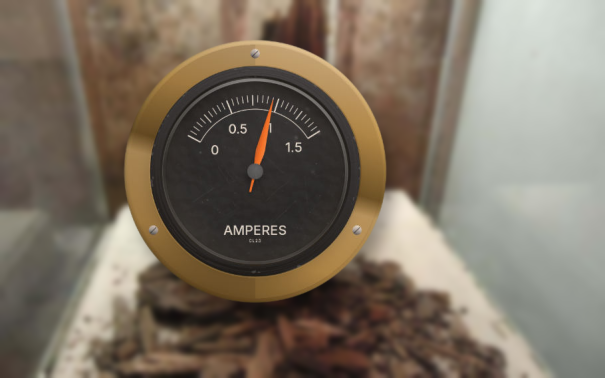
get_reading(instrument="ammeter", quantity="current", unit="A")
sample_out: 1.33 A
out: 0.95 A
